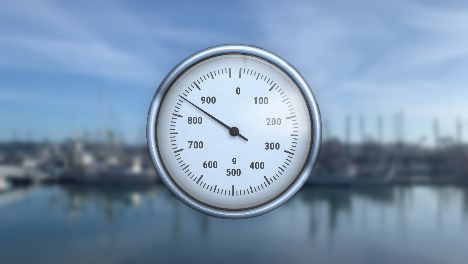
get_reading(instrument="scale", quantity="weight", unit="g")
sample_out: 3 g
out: 850 g
